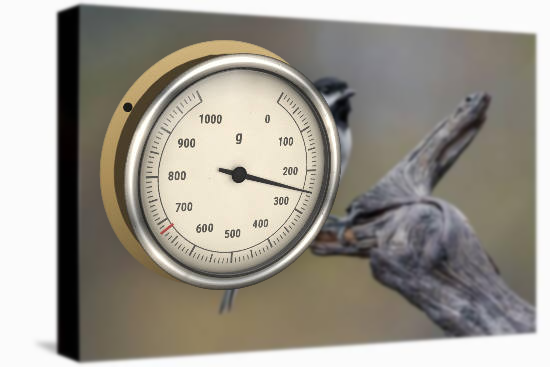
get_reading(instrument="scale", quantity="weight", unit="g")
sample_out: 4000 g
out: 250 g
